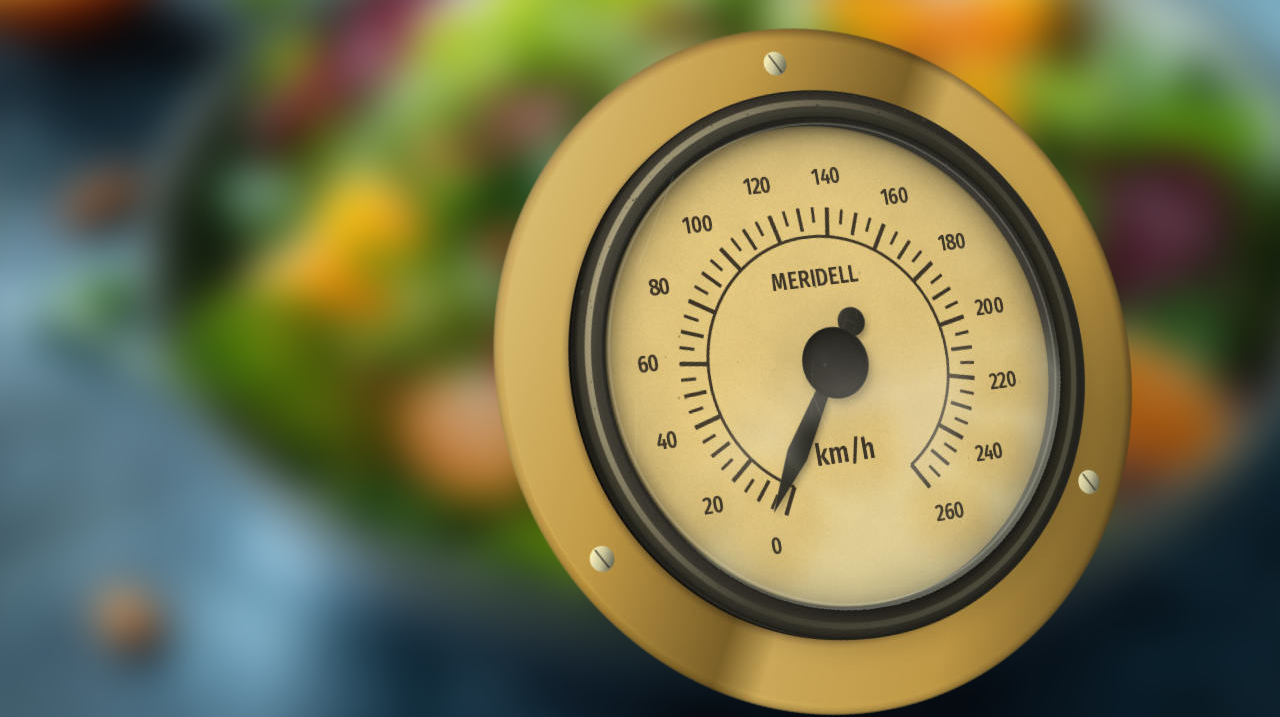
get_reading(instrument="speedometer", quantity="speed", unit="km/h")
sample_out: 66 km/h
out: 5 km/h
